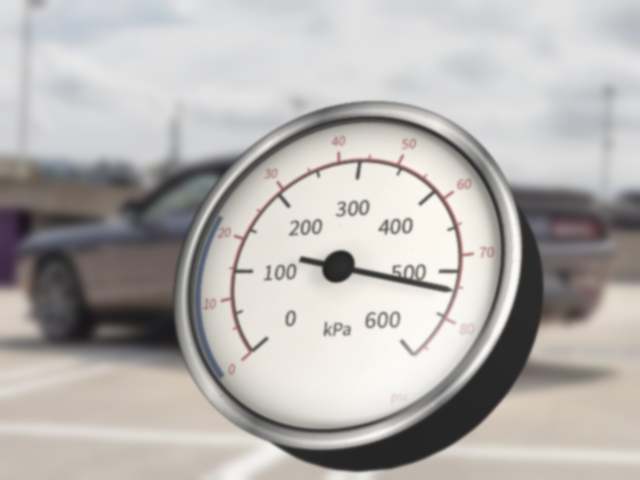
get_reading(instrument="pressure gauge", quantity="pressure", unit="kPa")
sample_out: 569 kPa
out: 525 kPa
